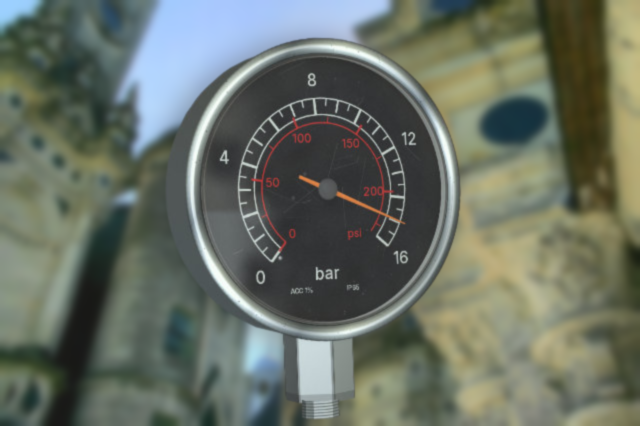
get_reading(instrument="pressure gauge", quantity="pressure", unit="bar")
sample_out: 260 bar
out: 15 bar
